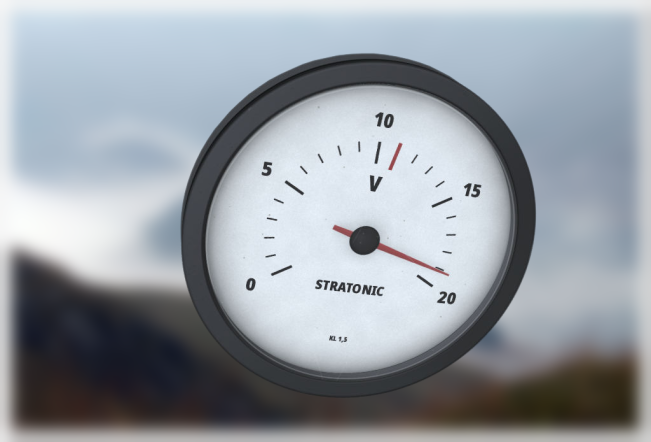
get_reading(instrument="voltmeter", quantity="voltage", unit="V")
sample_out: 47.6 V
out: 19 V
